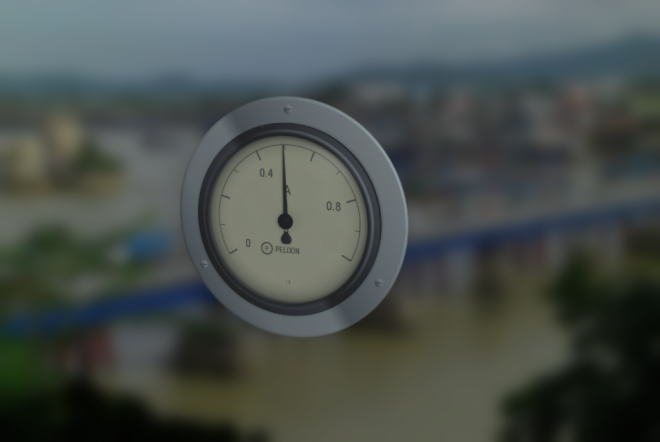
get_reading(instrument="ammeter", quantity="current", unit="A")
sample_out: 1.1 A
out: 0.5 A
